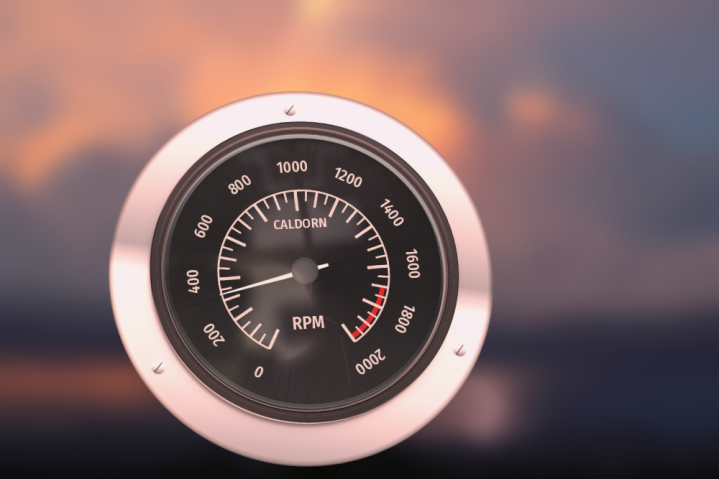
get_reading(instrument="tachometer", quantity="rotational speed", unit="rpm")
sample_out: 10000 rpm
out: 325 rpm
